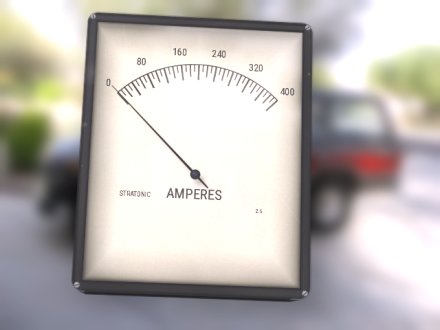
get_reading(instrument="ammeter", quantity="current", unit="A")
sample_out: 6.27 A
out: 0 A
